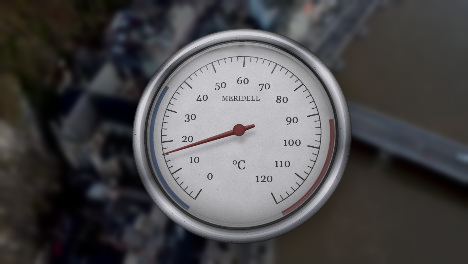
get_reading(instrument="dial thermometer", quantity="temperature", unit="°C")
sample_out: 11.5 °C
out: 16 °C
